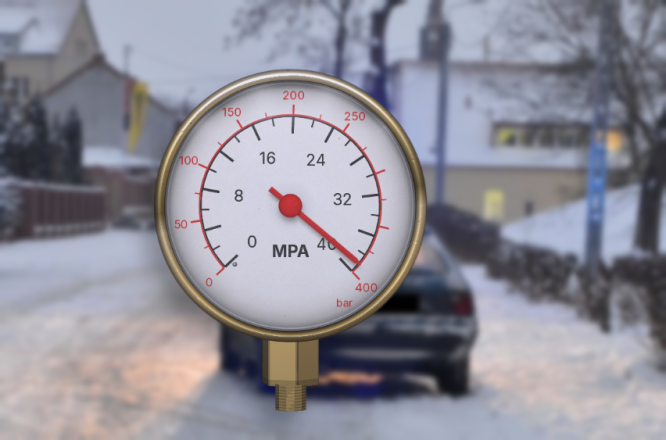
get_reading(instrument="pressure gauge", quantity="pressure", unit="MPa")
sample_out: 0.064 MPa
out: 39 MPa
